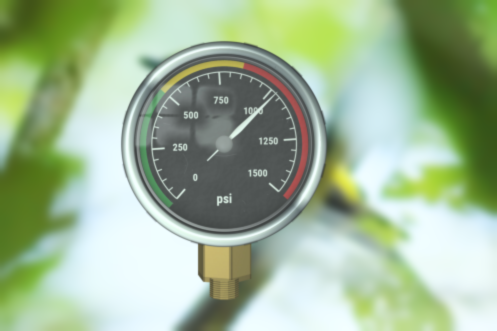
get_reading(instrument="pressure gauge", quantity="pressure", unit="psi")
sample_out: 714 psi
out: 1025 psi
